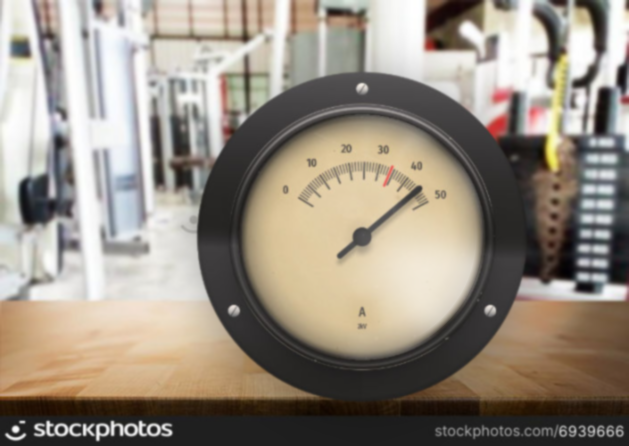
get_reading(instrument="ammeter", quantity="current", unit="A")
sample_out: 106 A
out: 45 A
